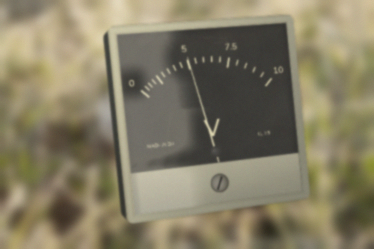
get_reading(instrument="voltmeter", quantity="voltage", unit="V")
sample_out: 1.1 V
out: 5 V
